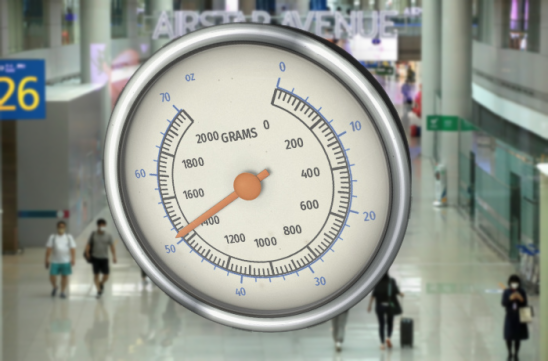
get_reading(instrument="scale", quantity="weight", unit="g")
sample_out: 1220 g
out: 1440 g
